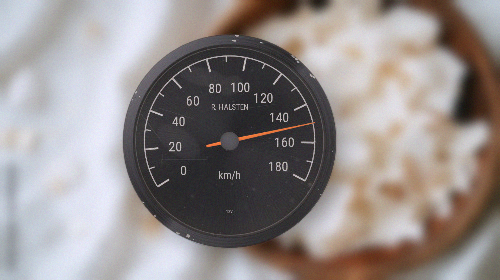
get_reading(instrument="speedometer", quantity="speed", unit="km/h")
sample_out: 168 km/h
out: 150 km/h
